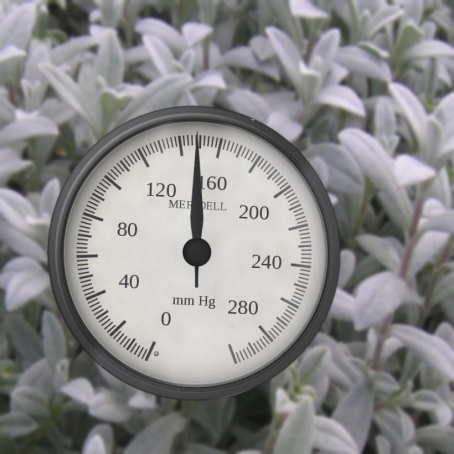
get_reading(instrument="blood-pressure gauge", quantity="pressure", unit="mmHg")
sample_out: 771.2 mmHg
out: 148 mmHg
